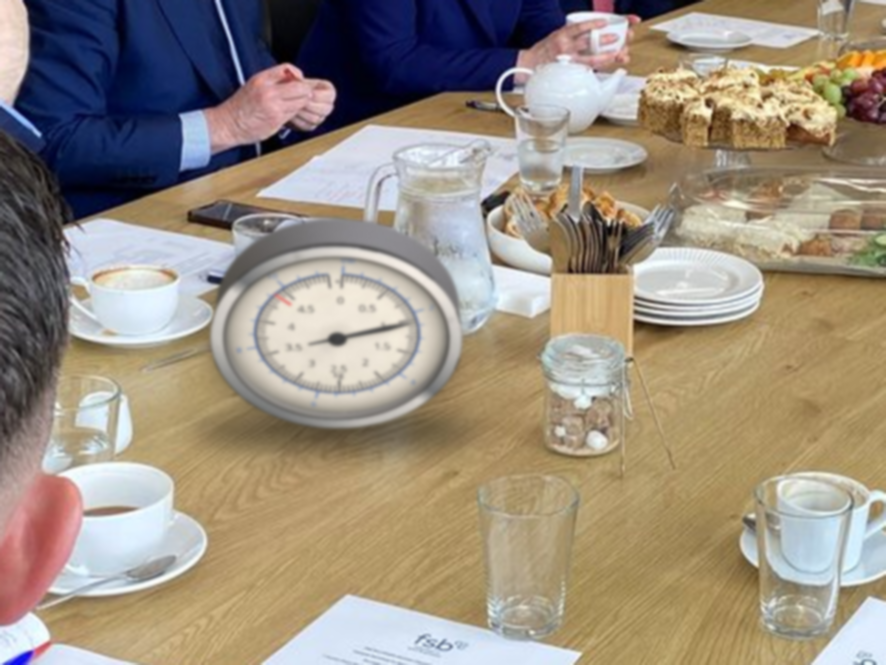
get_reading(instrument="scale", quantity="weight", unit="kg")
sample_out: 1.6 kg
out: 1 kg
